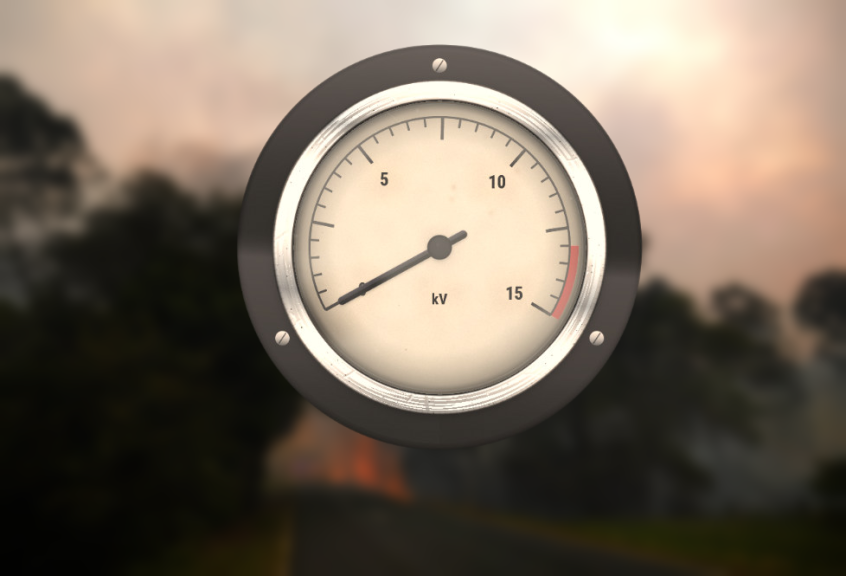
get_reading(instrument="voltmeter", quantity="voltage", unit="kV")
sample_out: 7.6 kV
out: 0 kV
